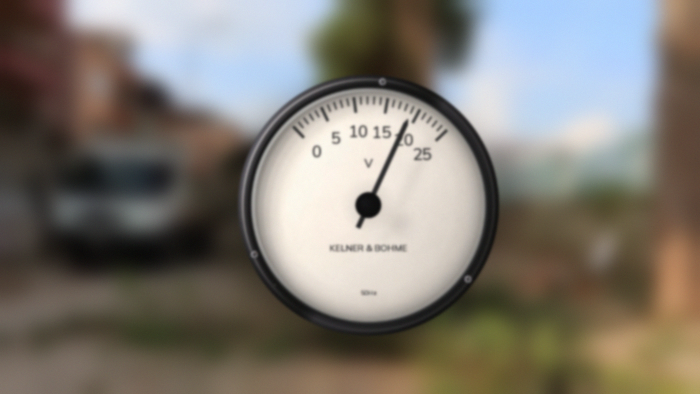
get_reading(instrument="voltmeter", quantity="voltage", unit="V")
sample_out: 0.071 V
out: 19 V
